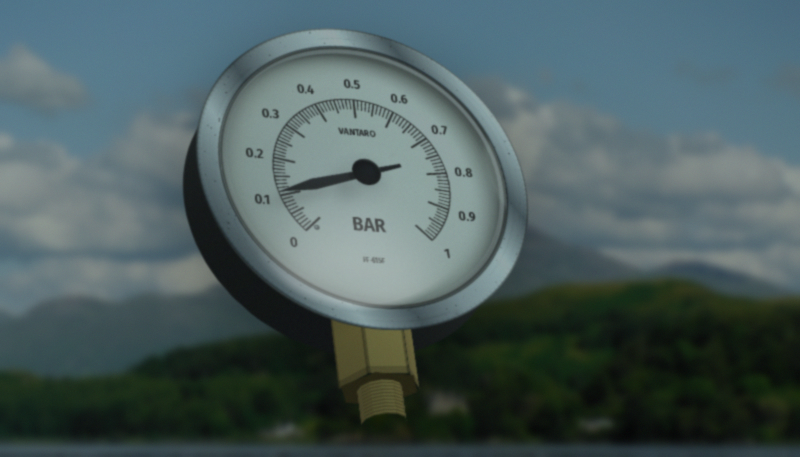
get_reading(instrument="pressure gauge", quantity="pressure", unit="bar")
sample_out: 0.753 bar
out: 0.1 bar
